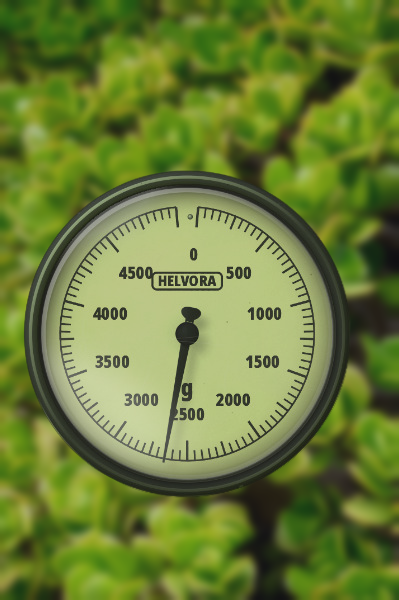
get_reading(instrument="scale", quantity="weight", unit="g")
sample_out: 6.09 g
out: 2650 g
